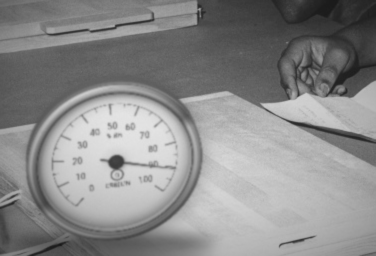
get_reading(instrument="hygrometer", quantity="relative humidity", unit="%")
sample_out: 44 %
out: 90 %
